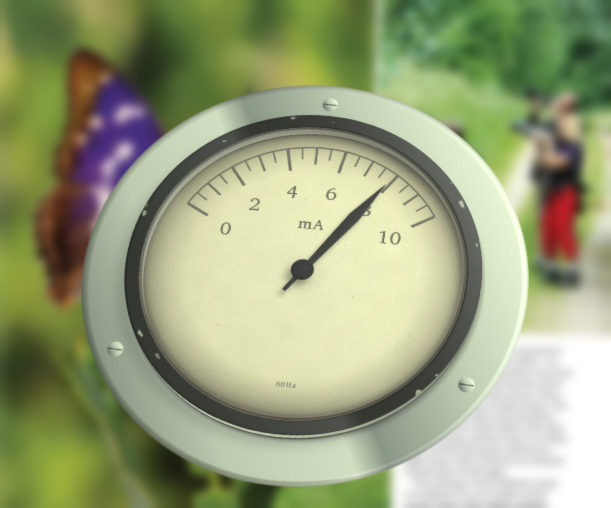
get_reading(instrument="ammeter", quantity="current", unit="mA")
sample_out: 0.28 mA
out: 8 mA
